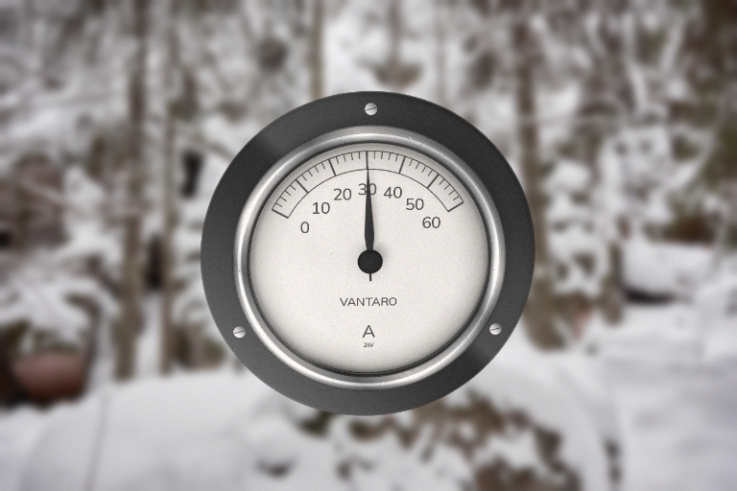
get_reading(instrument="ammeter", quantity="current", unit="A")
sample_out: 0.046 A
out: 30 A
